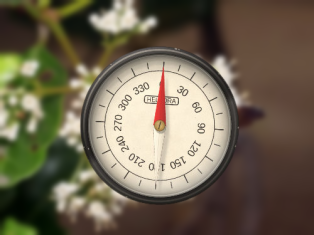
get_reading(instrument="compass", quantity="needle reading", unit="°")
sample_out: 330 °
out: 0 °
